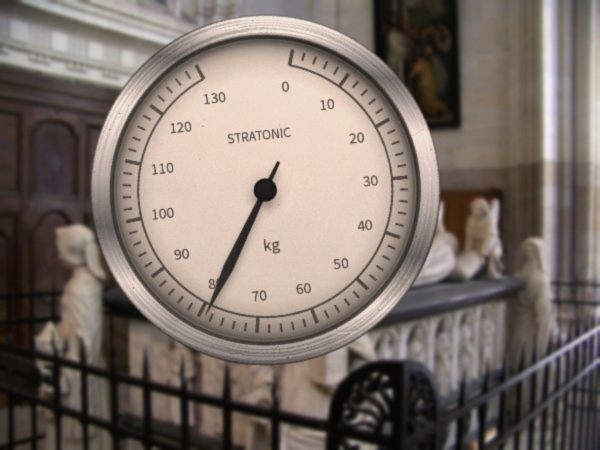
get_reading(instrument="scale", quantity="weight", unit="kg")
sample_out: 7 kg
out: 79 kg
